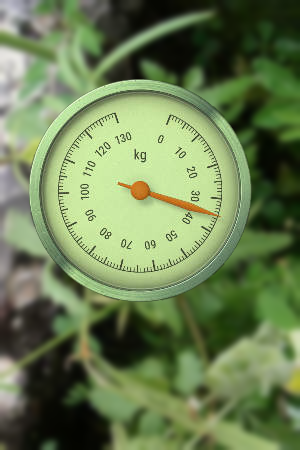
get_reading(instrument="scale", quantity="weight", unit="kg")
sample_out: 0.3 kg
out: 35 kg
